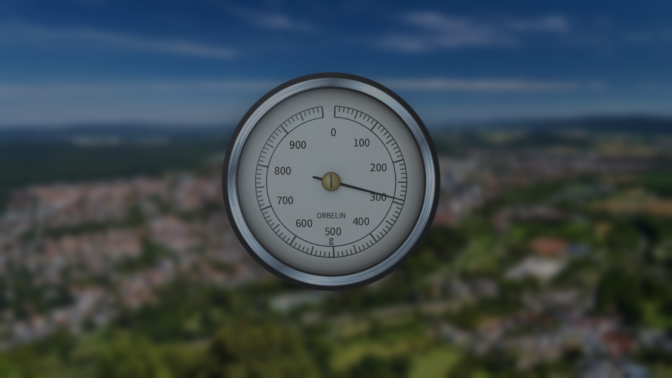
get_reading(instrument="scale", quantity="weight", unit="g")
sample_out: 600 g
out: 290 g
